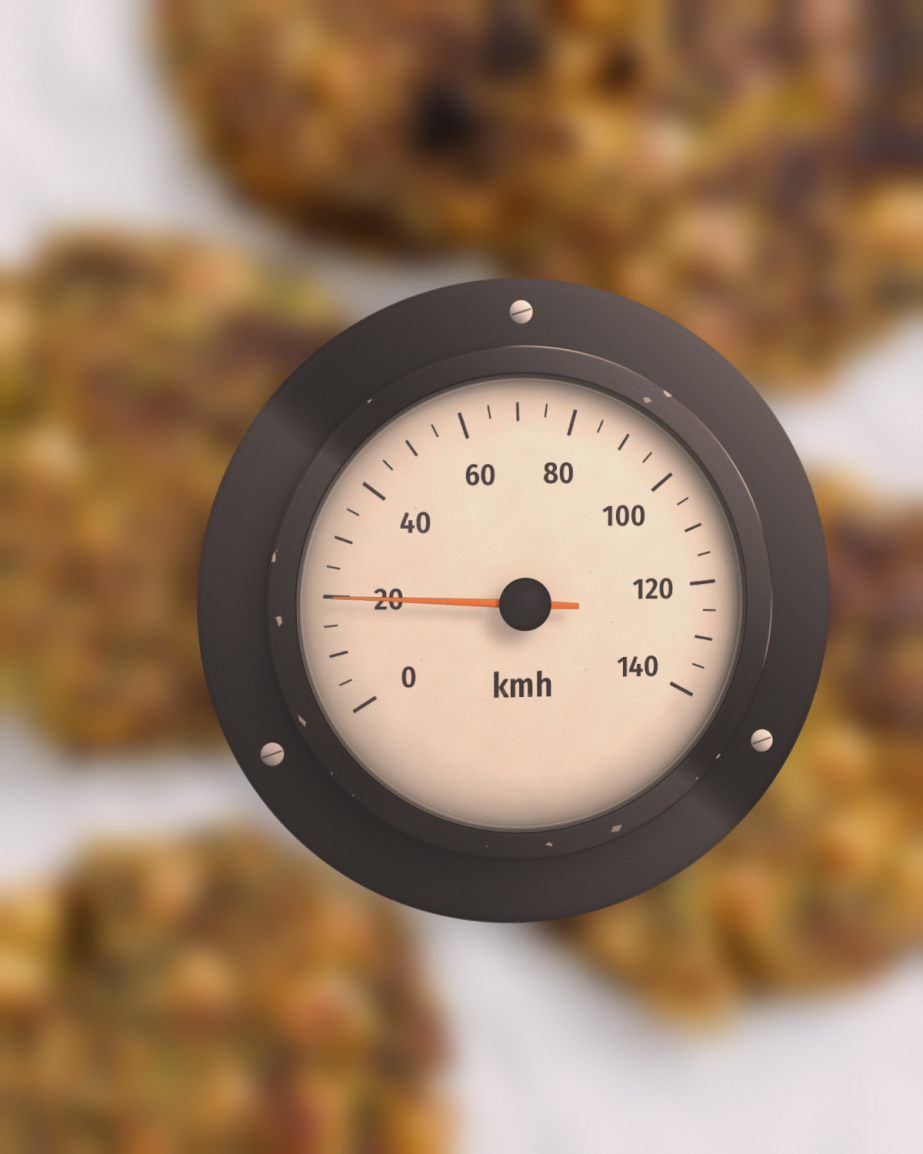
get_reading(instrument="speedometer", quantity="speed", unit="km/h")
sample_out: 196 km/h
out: 20 km/h
